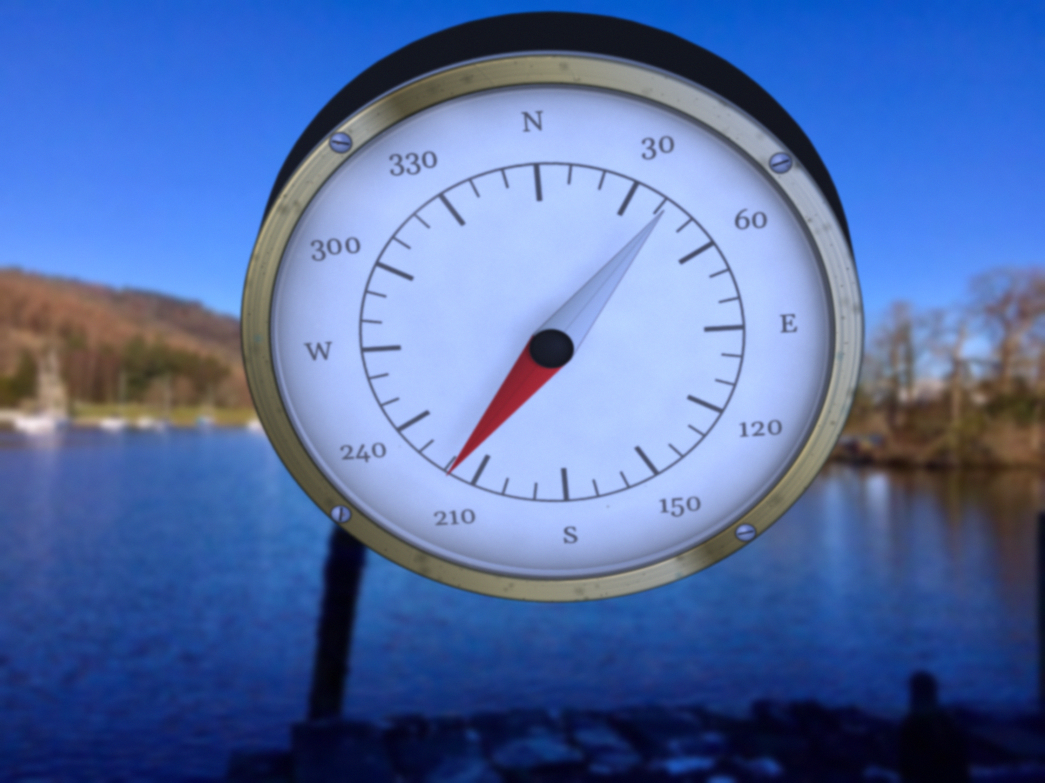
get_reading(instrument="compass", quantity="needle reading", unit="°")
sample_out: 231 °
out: 220 °
